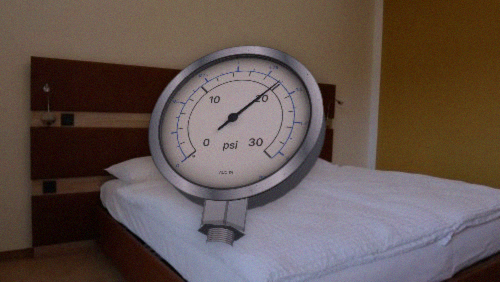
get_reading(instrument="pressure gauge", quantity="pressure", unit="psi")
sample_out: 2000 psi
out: 20 psi
